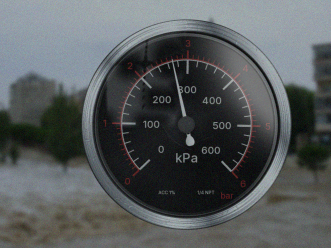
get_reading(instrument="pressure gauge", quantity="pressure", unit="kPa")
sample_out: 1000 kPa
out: 270 kPa
